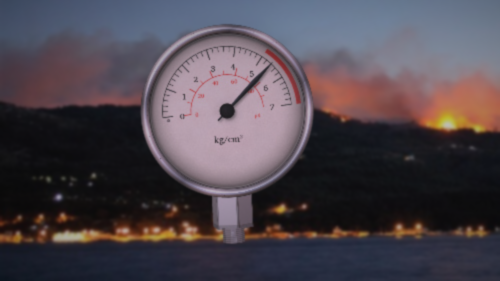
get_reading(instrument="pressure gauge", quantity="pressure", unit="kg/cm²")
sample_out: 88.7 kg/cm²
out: 5.4 kg/cm²
